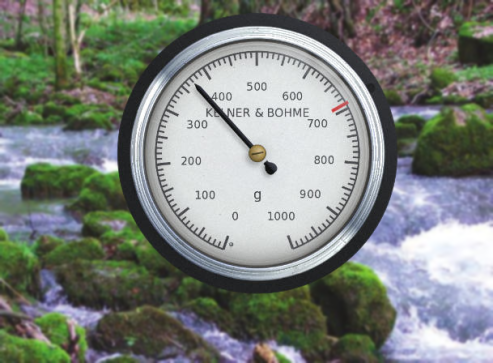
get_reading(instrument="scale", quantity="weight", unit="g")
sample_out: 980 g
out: 370 g
